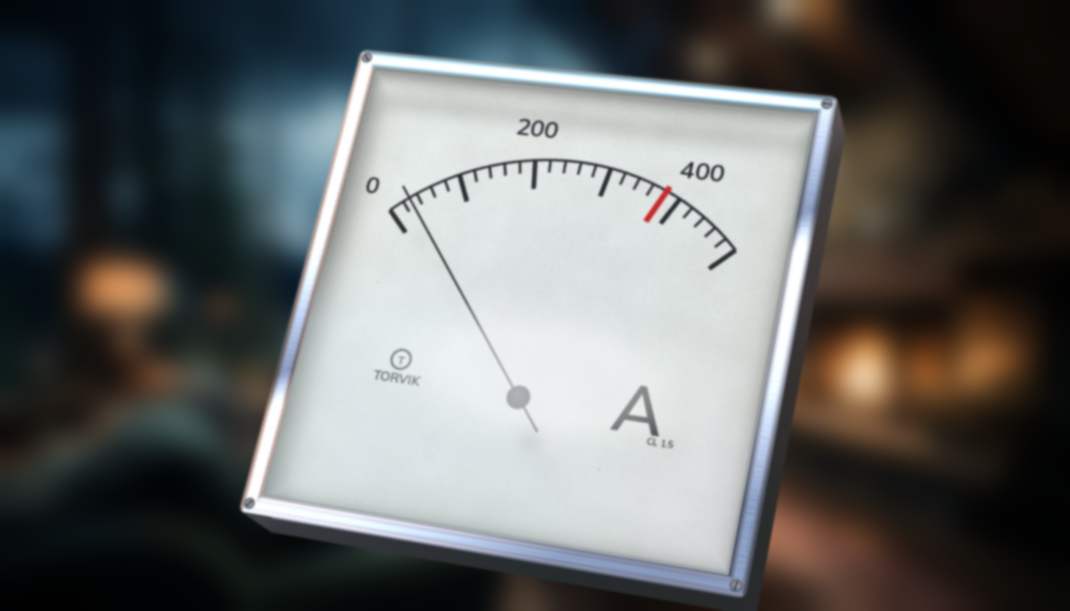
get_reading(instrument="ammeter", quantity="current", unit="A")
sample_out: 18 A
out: 30 A
